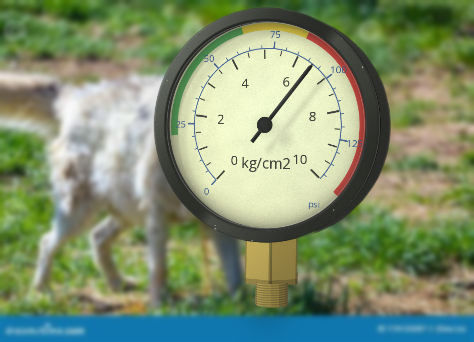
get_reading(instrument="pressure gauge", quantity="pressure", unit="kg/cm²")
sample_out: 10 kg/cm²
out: 6.5 kg/cm²
